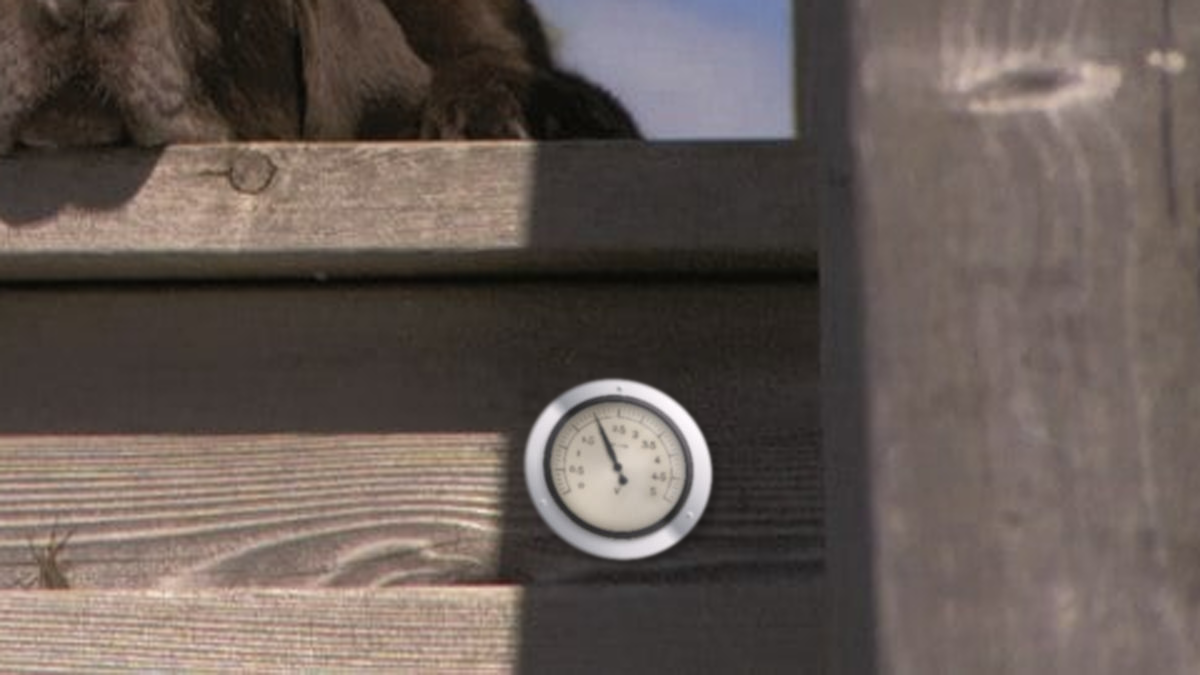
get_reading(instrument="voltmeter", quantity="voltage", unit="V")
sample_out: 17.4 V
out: 2 V
